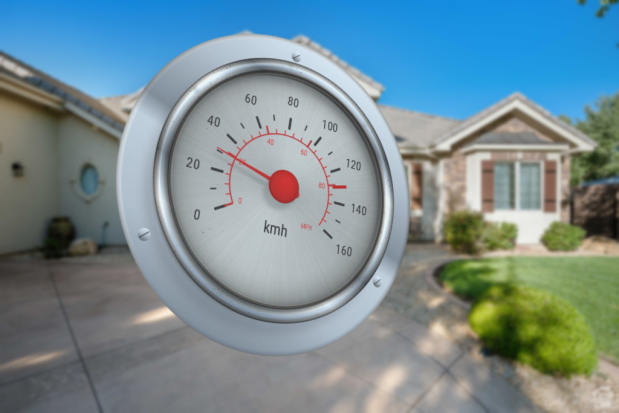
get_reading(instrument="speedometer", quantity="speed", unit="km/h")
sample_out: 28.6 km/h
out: 30 km/h
